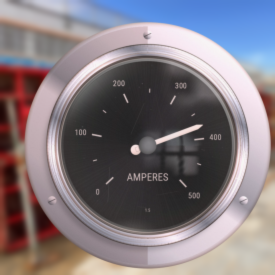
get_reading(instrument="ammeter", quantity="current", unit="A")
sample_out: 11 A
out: 375 A
